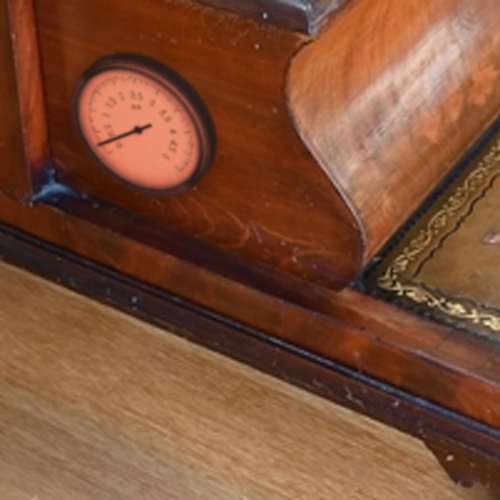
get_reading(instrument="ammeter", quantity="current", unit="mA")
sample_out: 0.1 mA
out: 0.25 mA
